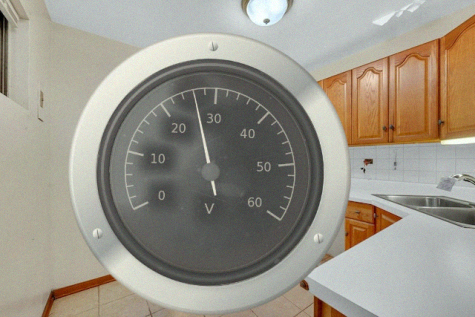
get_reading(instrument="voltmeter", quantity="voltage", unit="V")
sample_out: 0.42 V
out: 26 V
